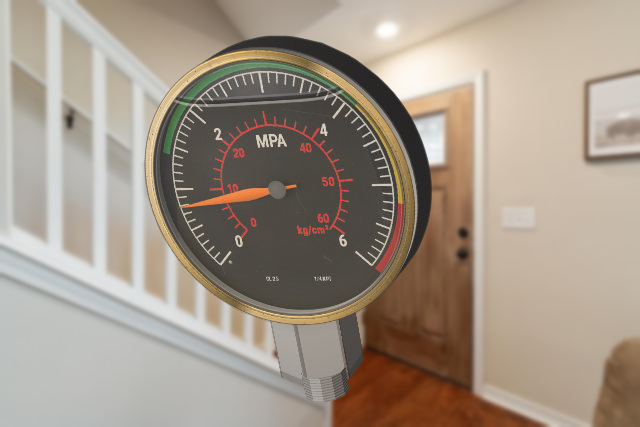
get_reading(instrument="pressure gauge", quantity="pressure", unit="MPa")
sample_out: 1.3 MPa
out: 0.8 MPa
